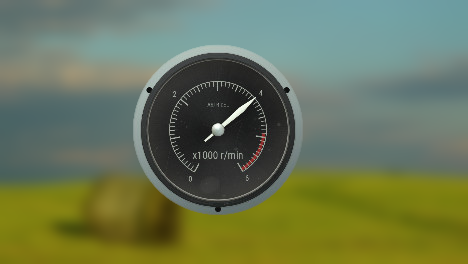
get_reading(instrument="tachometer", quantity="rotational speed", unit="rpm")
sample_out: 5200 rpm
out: 4000 rpm
